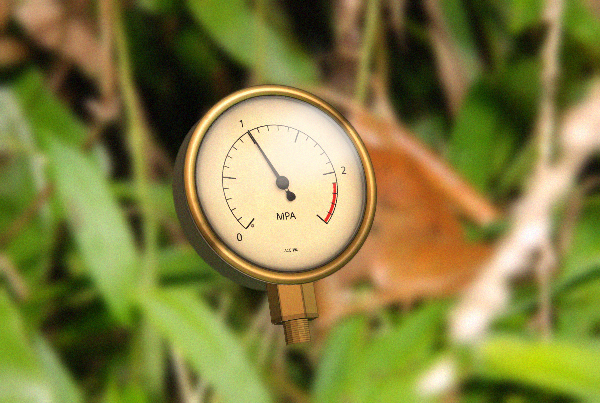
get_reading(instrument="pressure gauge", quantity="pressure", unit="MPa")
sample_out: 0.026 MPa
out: 1 MPa
